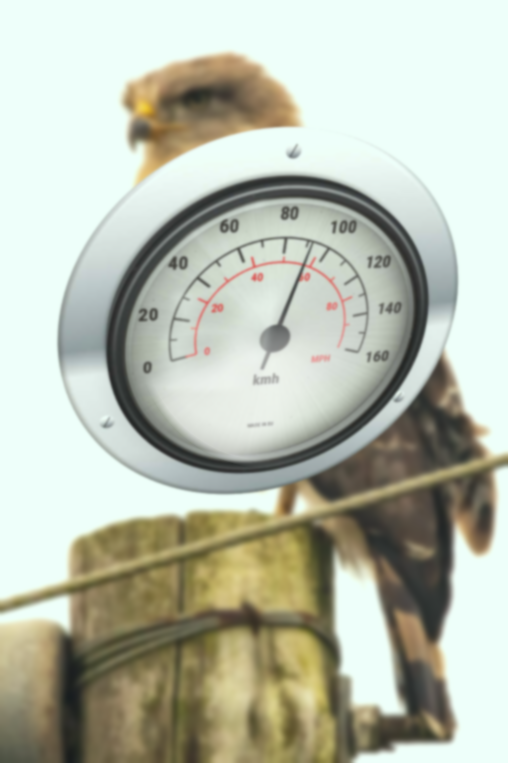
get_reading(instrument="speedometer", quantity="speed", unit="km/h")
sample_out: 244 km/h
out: 90 km/h
